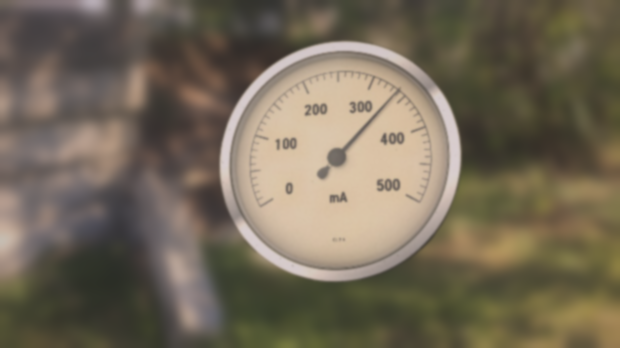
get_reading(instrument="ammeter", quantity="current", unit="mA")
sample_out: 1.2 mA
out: 340 mA
